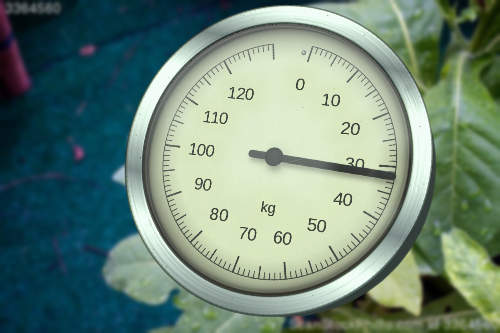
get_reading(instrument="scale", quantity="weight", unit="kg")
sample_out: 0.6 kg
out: 32 kg
